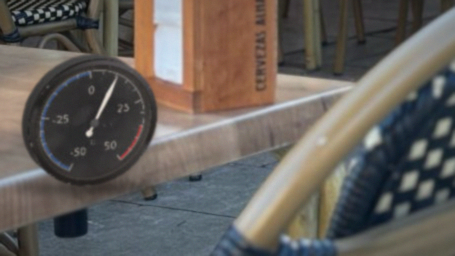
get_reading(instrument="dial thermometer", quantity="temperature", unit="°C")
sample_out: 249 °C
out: 10 °C
